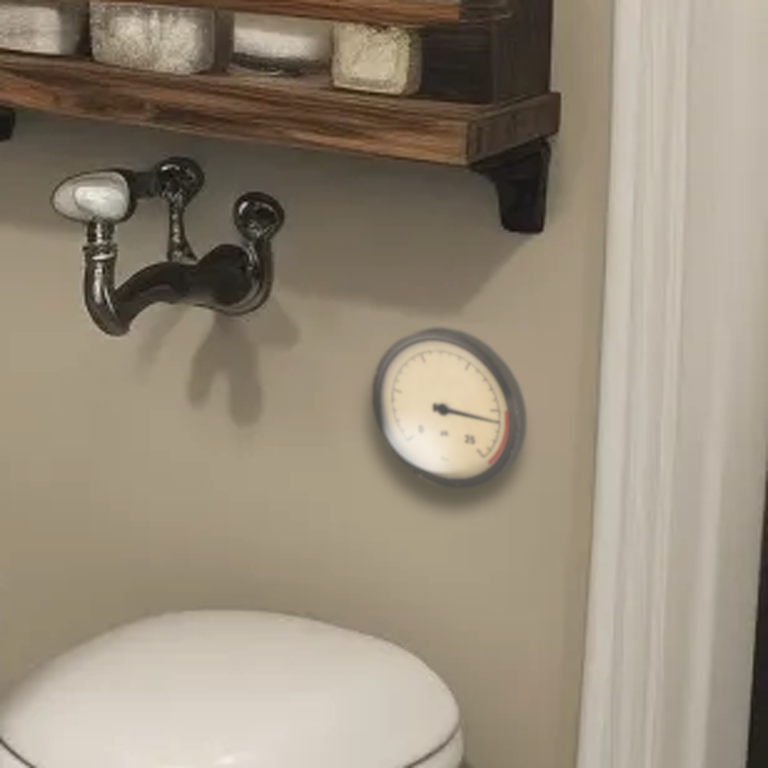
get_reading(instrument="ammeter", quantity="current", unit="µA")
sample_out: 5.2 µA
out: 21 µA
